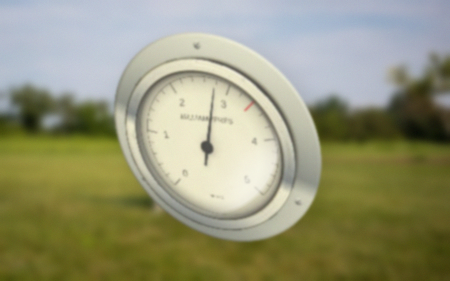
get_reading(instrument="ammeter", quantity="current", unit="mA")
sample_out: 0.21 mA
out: 2.8 mA
